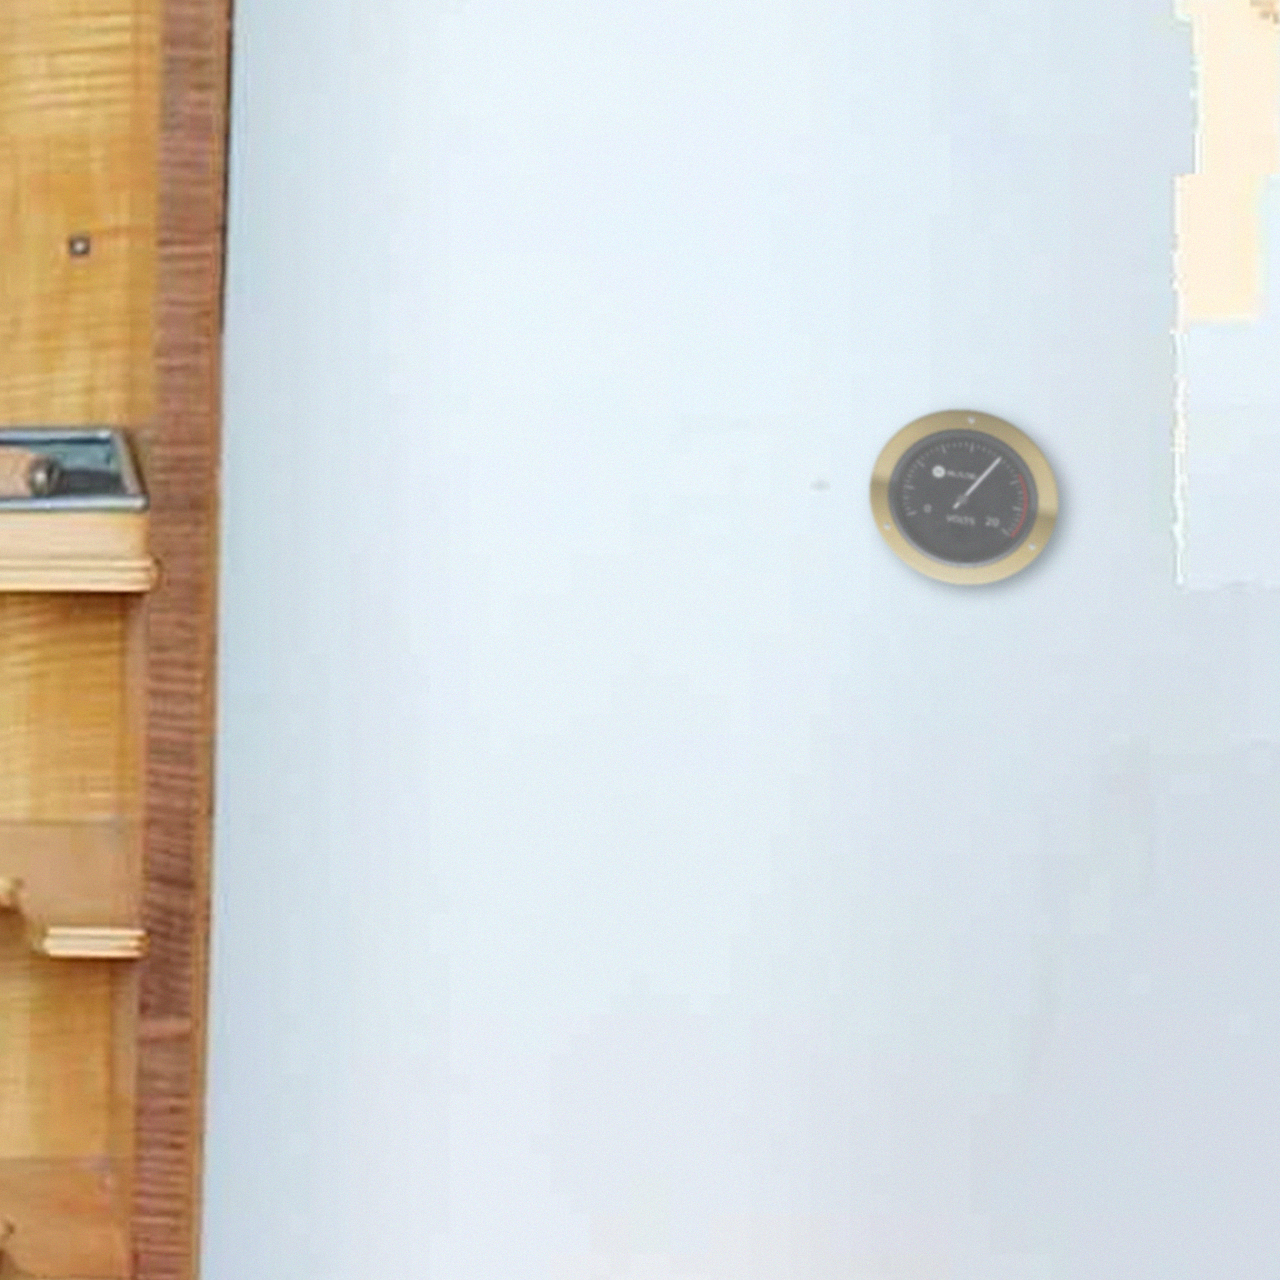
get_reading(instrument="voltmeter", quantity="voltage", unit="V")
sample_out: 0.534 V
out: 12.5 V
